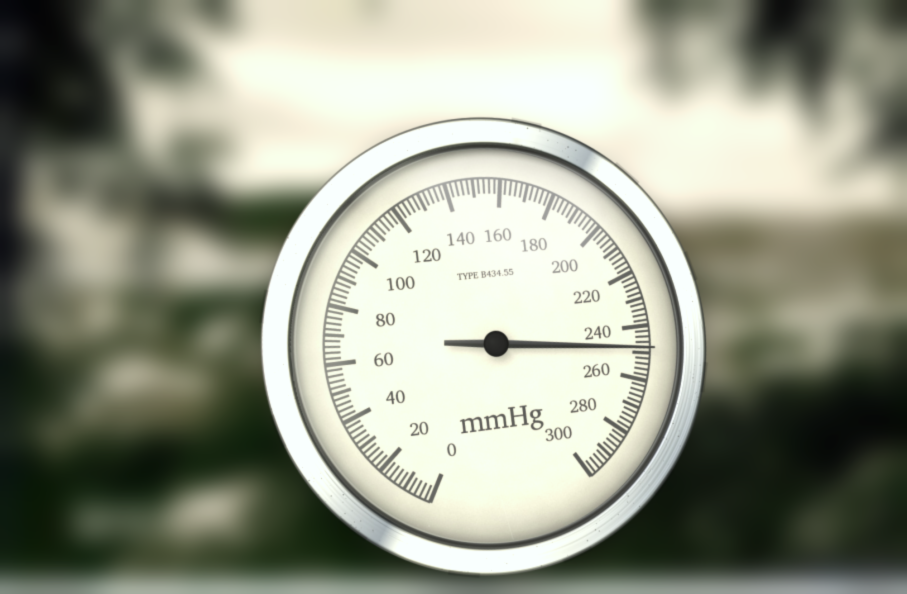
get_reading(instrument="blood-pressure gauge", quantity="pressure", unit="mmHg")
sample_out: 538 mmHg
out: 248 mmHg
